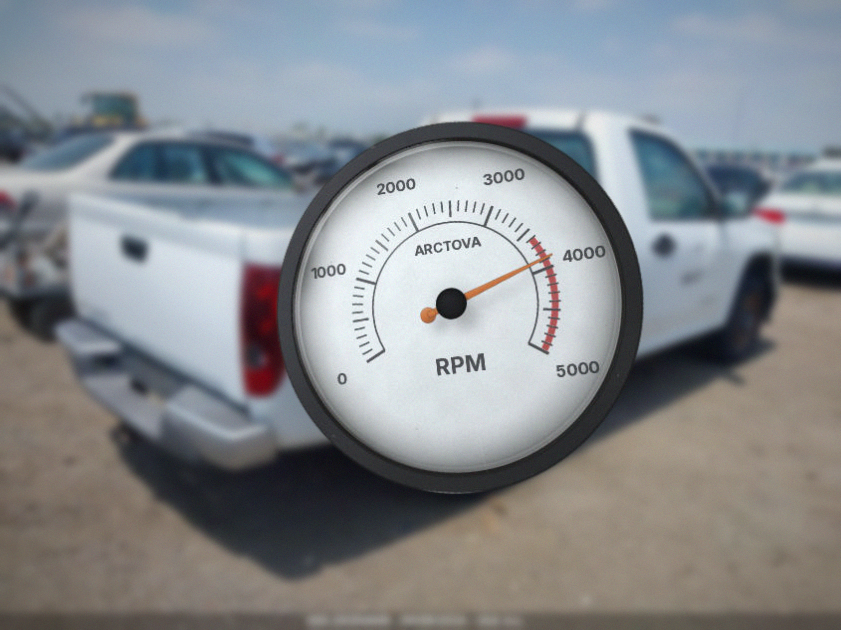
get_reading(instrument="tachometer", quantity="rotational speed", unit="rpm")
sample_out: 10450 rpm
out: 3900 rpm
